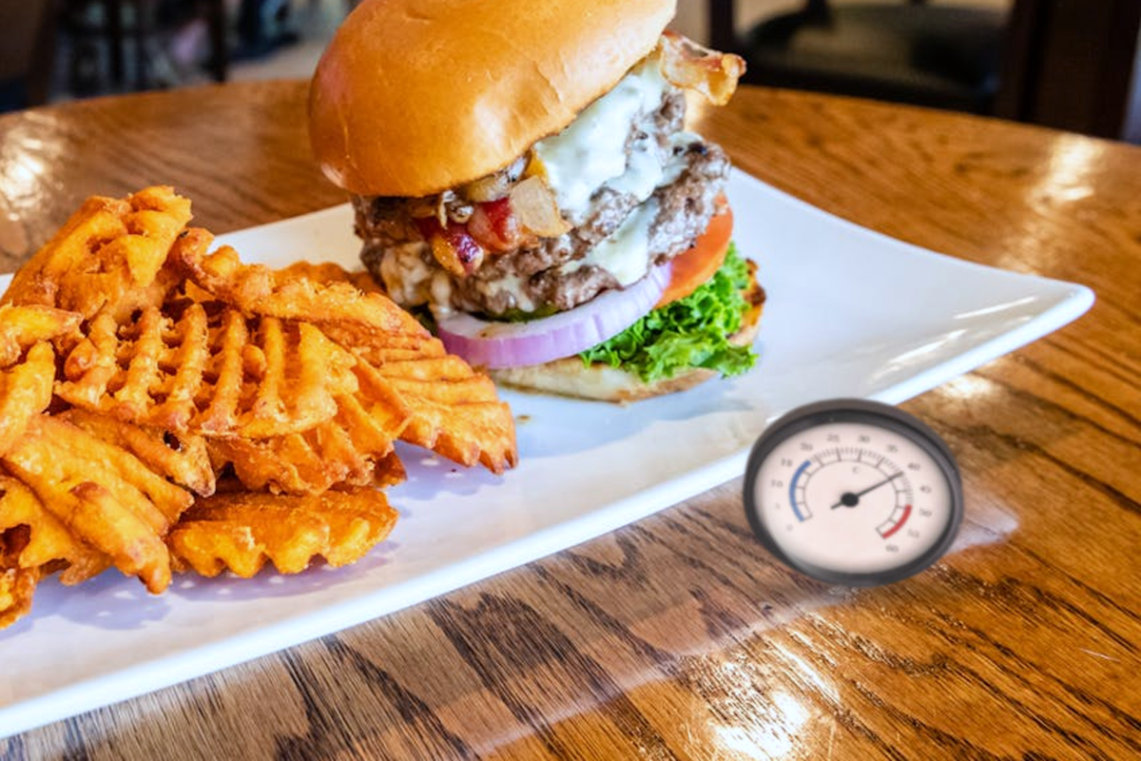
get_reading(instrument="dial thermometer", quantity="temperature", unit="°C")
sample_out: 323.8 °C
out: 40 °C
